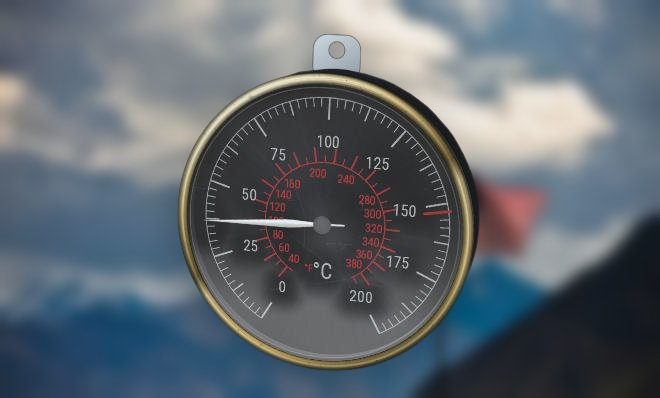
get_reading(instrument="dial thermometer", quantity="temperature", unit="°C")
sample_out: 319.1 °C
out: 37.5 °C
